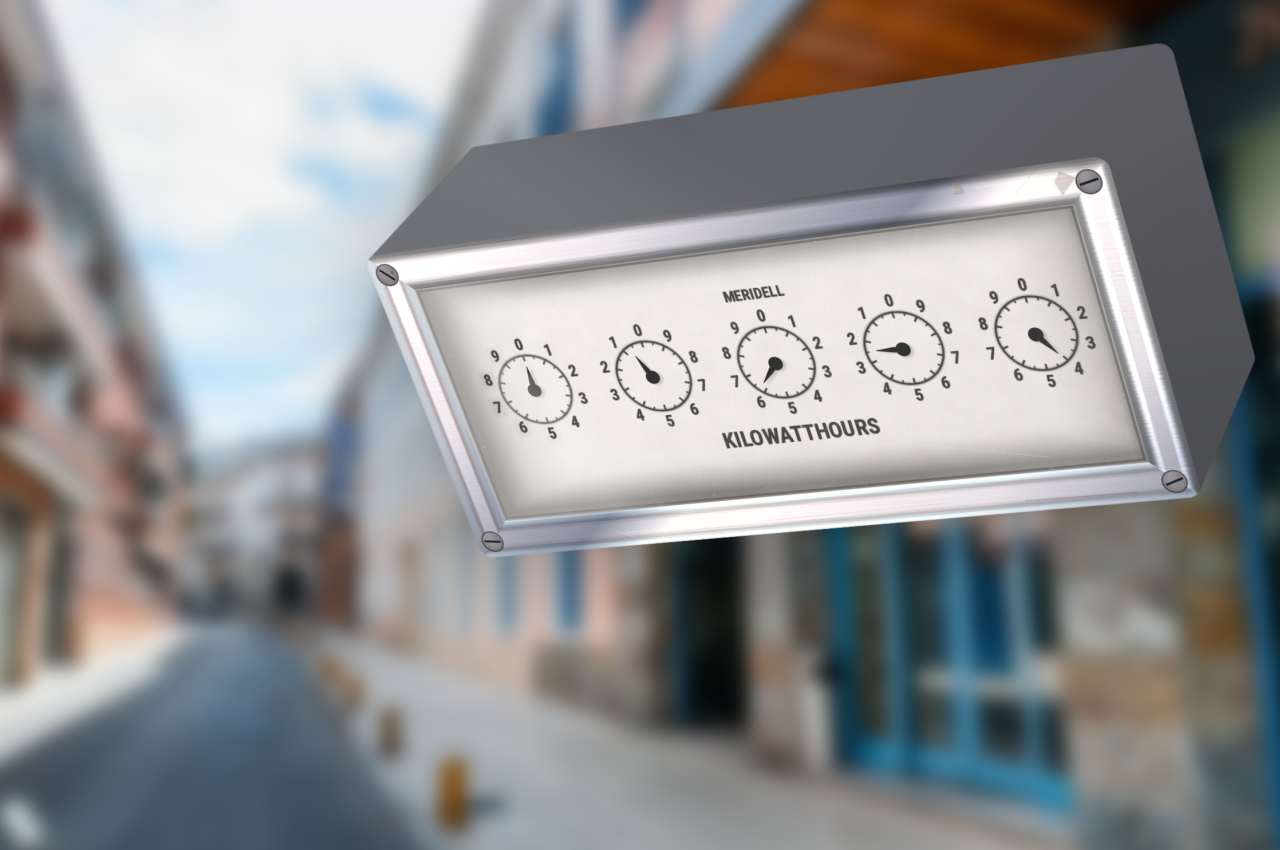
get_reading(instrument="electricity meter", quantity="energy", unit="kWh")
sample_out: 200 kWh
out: 624 kWh
